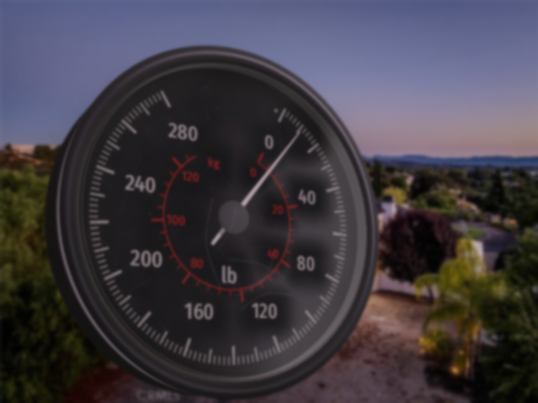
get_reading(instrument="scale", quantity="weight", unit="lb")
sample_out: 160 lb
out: 10 lb
